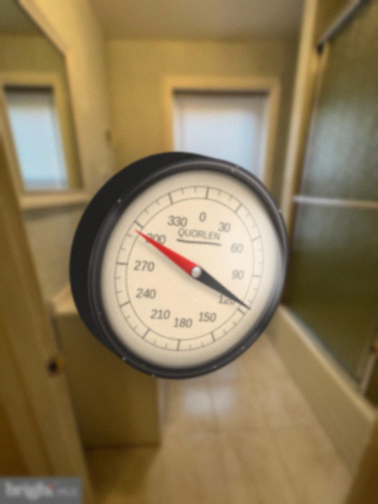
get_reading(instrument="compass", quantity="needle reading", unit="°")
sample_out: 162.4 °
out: 295 °
